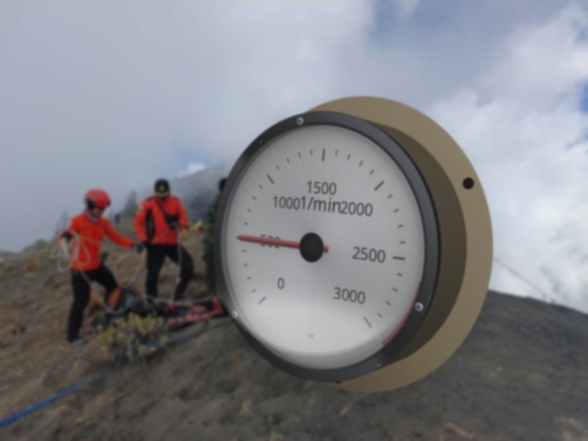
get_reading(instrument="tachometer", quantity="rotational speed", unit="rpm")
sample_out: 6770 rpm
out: 500 rpm
